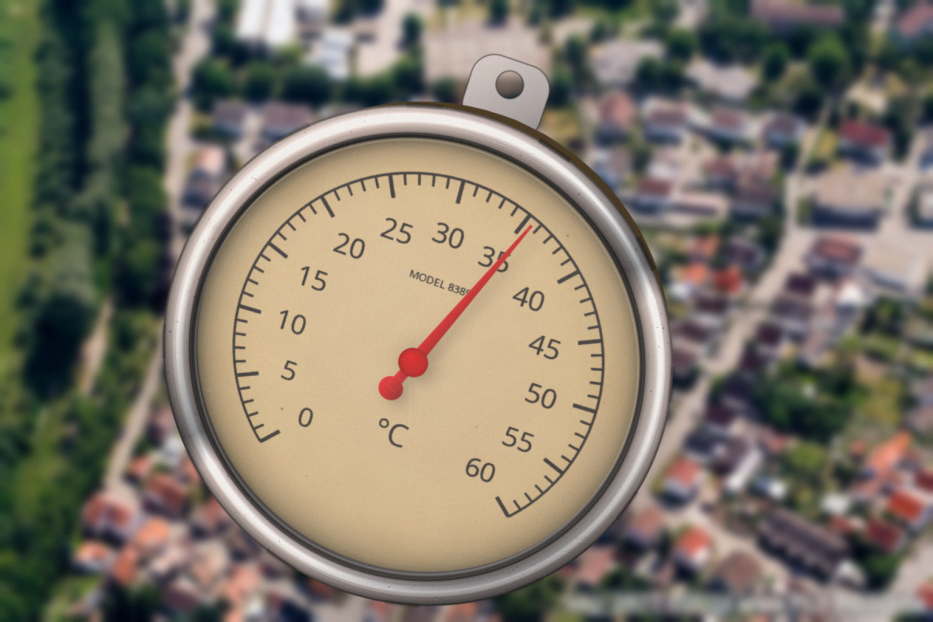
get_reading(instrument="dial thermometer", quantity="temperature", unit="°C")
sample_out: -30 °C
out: 35.5 °C
